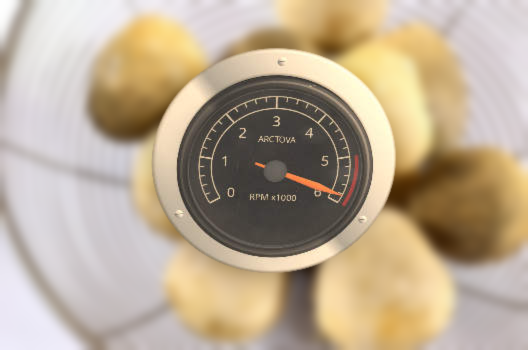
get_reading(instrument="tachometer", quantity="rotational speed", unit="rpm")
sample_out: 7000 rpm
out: 5800 rpm
